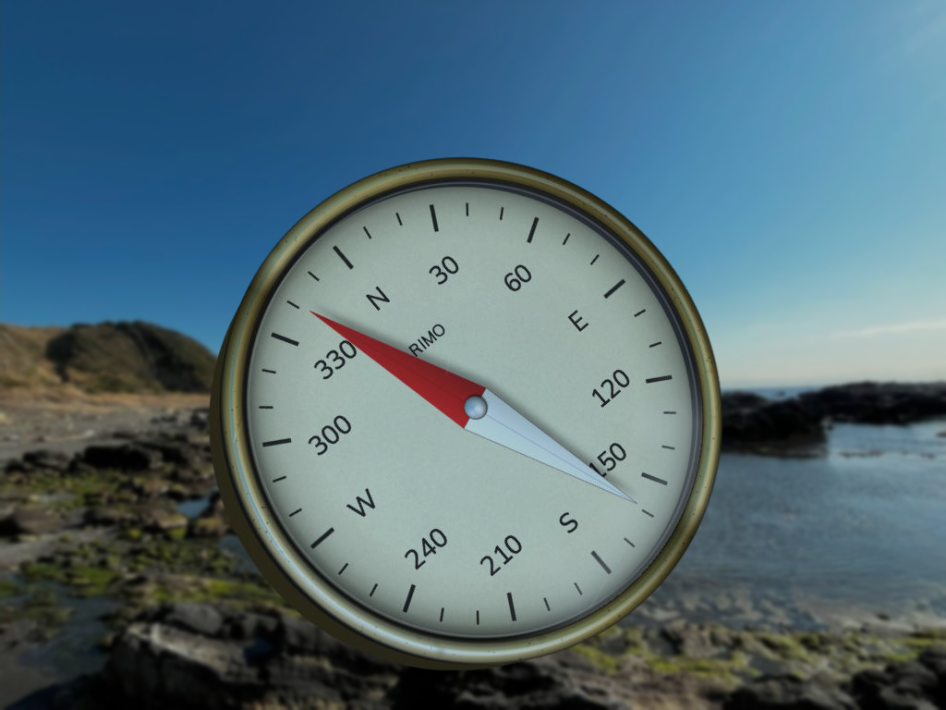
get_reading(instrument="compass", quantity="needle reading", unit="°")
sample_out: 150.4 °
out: 340 °
